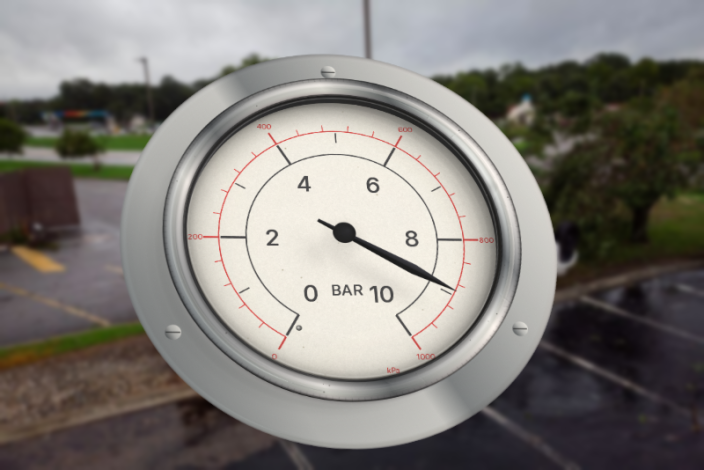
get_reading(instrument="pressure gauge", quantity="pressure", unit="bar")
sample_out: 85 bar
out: 9 bar
